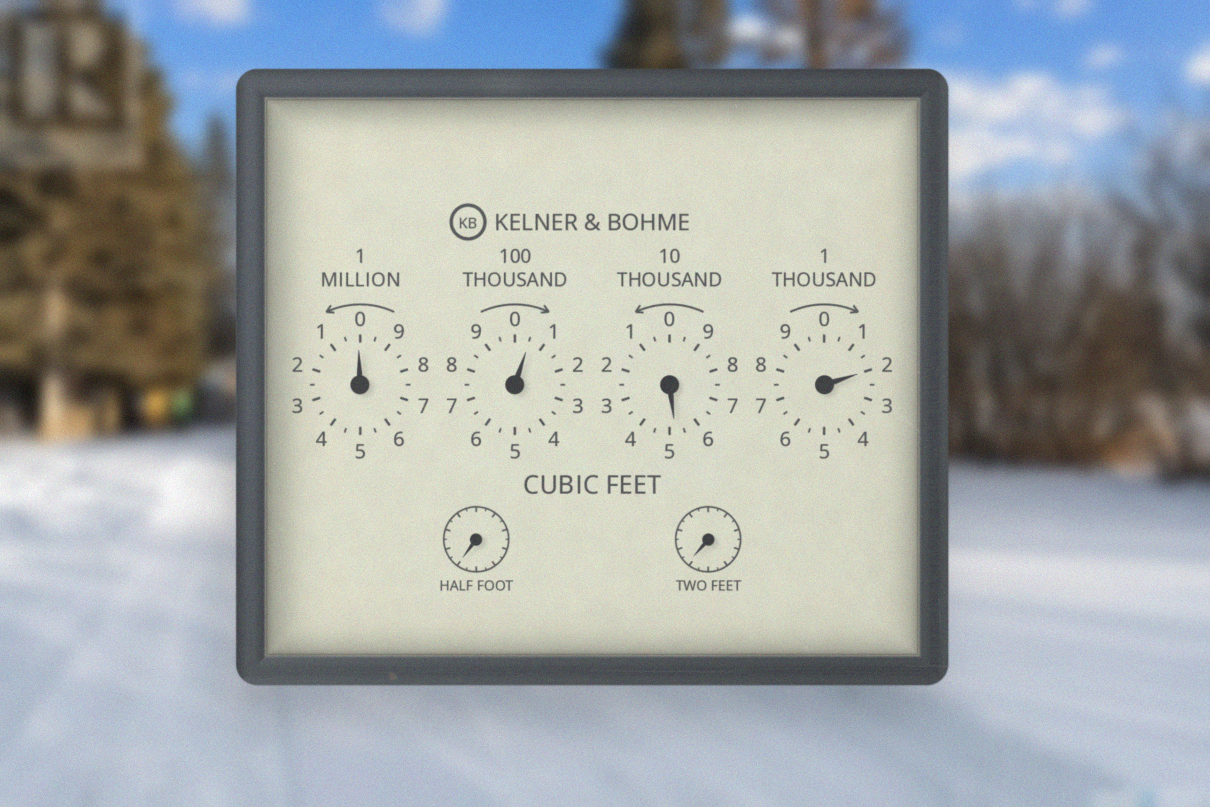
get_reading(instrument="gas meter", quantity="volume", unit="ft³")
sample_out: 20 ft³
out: 5200 ft³
